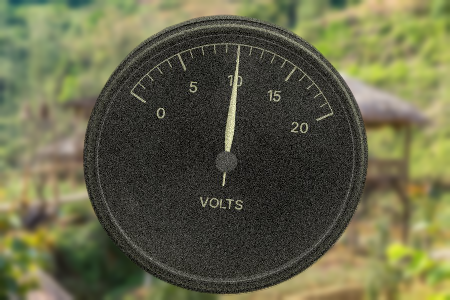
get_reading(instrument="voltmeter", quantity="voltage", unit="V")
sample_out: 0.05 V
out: 10 V
